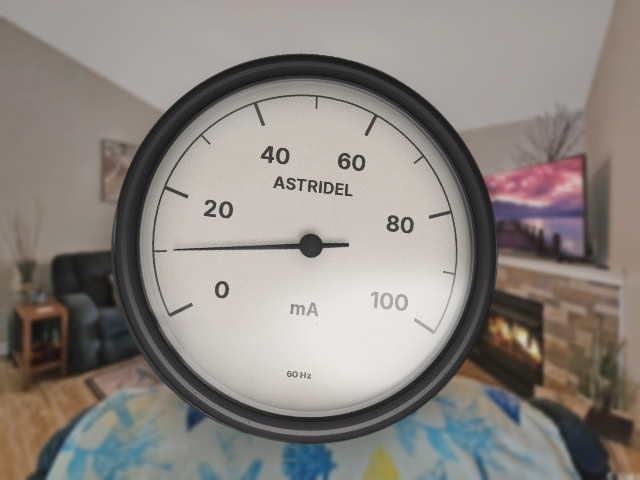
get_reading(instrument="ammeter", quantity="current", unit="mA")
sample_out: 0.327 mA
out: 10 mA
